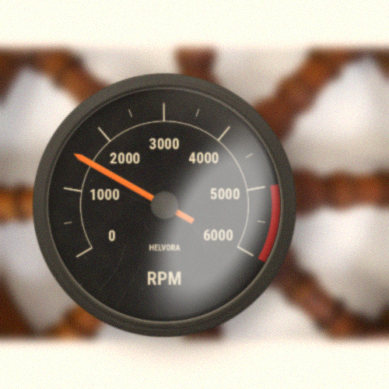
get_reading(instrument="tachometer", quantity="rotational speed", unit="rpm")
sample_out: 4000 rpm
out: 1500 rpm
